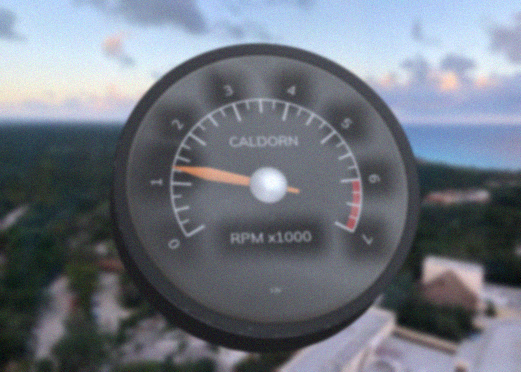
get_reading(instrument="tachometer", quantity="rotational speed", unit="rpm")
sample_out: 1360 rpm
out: 1250 rpm
